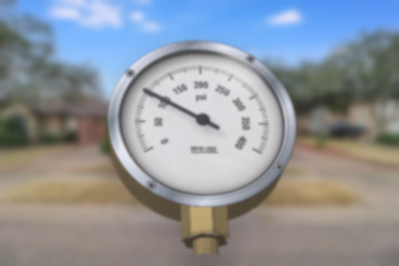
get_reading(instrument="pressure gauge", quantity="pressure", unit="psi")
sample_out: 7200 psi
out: 100 psi
